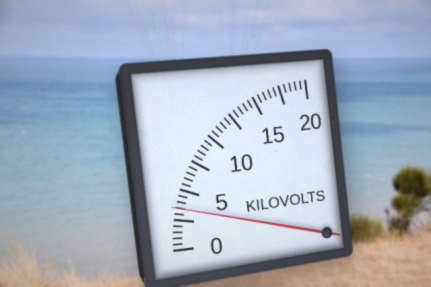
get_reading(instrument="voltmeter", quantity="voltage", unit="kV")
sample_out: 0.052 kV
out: 3.5 kV
